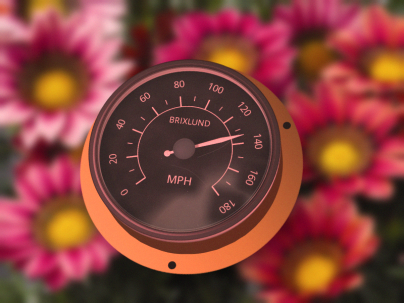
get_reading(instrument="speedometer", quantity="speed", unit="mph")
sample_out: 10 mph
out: 135 mph
